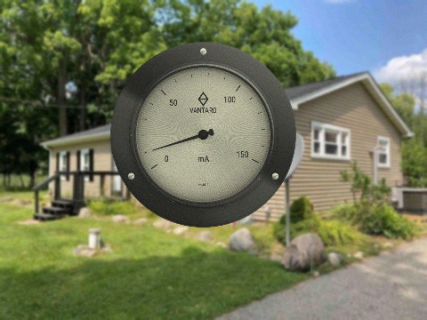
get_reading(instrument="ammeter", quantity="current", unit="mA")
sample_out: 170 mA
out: 10 mA
